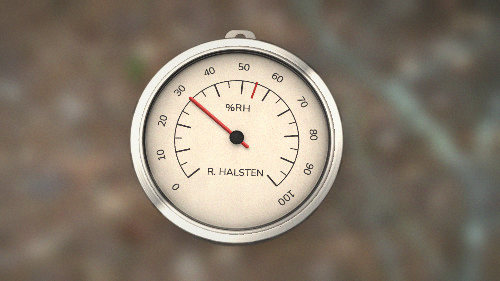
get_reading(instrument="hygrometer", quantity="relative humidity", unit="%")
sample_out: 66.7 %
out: 30 %
